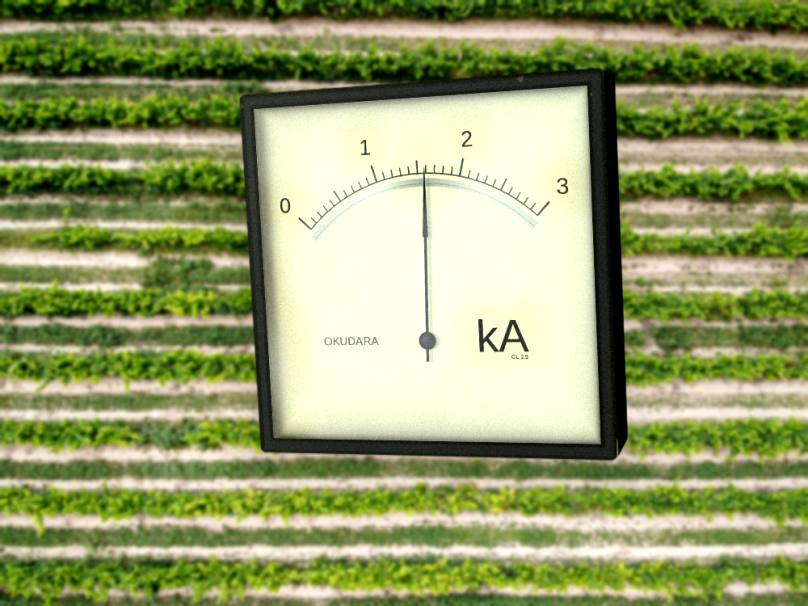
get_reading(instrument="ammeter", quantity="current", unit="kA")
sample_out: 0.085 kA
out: 1.6 kA
